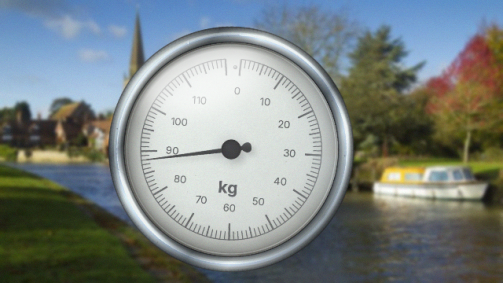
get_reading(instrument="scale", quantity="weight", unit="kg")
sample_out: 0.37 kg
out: 88 kg
